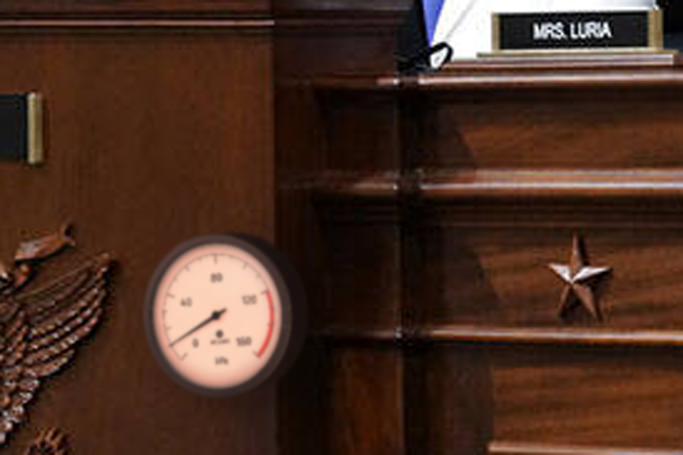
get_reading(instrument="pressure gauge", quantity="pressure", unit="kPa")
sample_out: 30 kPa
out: 10 kPa
